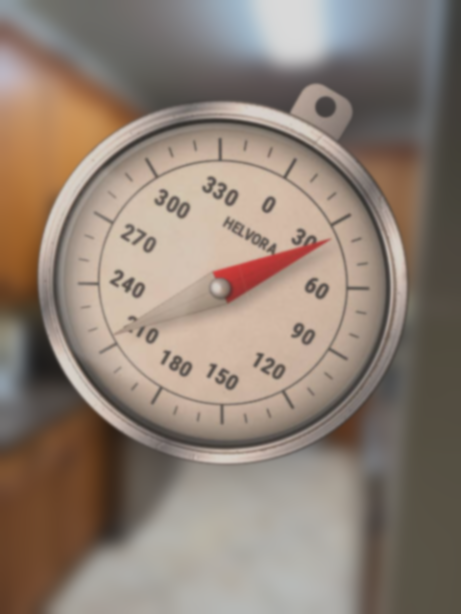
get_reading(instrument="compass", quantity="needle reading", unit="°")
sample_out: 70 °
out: 35 °
